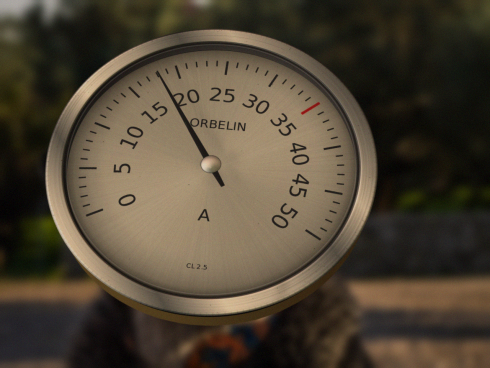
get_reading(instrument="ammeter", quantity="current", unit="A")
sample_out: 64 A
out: 18 A
